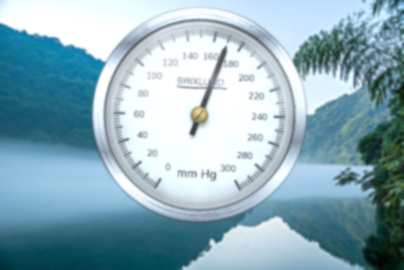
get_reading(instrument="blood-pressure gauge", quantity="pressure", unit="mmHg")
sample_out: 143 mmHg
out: 170 mmHg
